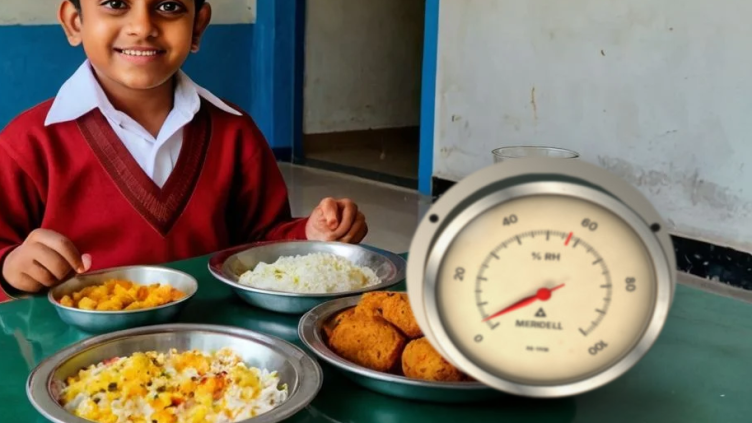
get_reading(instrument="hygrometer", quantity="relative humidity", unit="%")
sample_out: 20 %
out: 5 %
